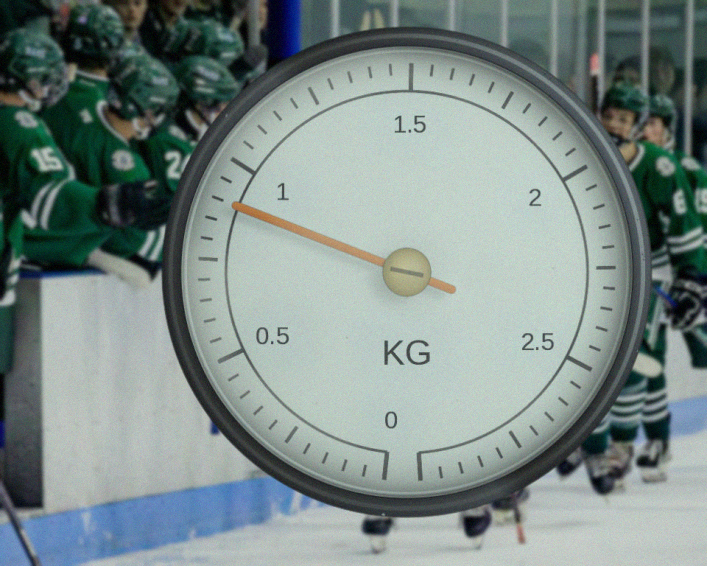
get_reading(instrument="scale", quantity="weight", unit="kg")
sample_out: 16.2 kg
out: 0.9 kg
